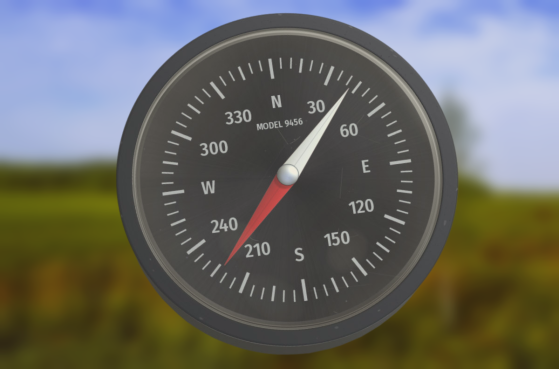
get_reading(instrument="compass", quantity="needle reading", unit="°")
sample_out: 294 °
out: 222.5 °
